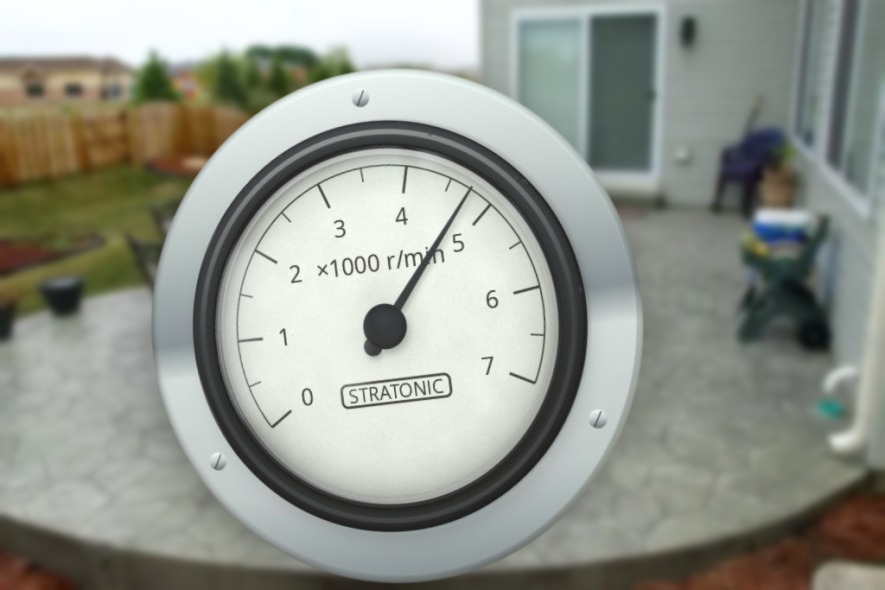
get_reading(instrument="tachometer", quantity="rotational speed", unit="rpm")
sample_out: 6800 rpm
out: 4750 rpm
